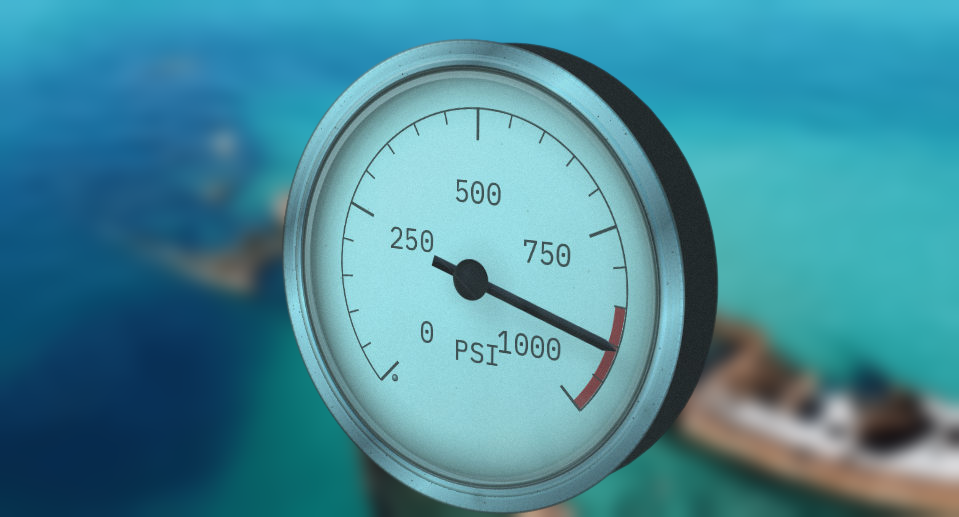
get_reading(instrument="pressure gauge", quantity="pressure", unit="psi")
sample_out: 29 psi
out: 900 psi
